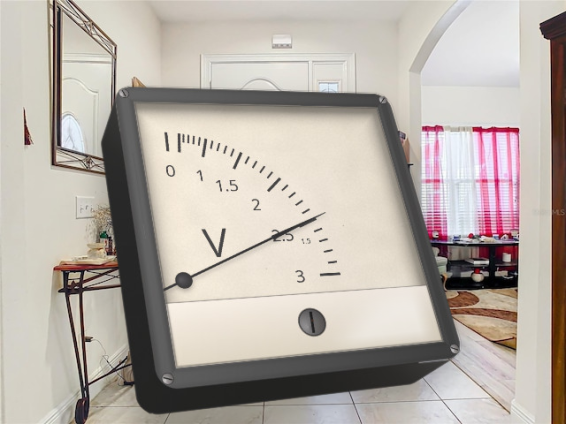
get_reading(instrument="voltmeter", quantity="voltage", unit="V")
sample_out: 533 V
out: 2.5 V
